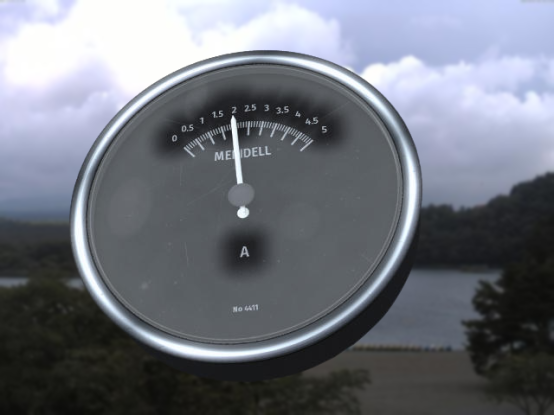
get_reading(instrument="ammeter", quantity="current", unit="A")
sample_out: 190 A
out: 2 A
